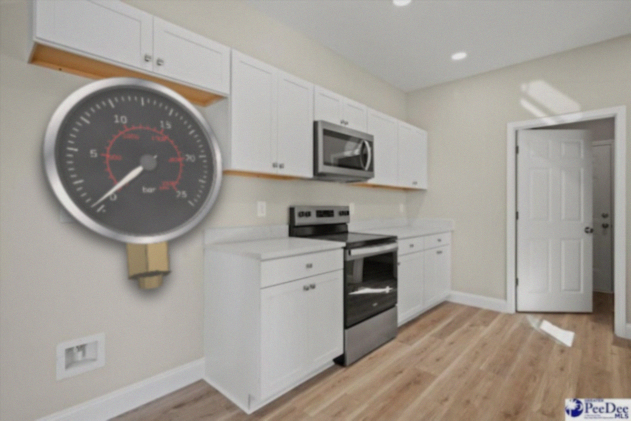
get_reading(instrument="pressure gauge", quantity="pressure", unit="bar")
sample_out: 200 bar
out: 0.5 bar
